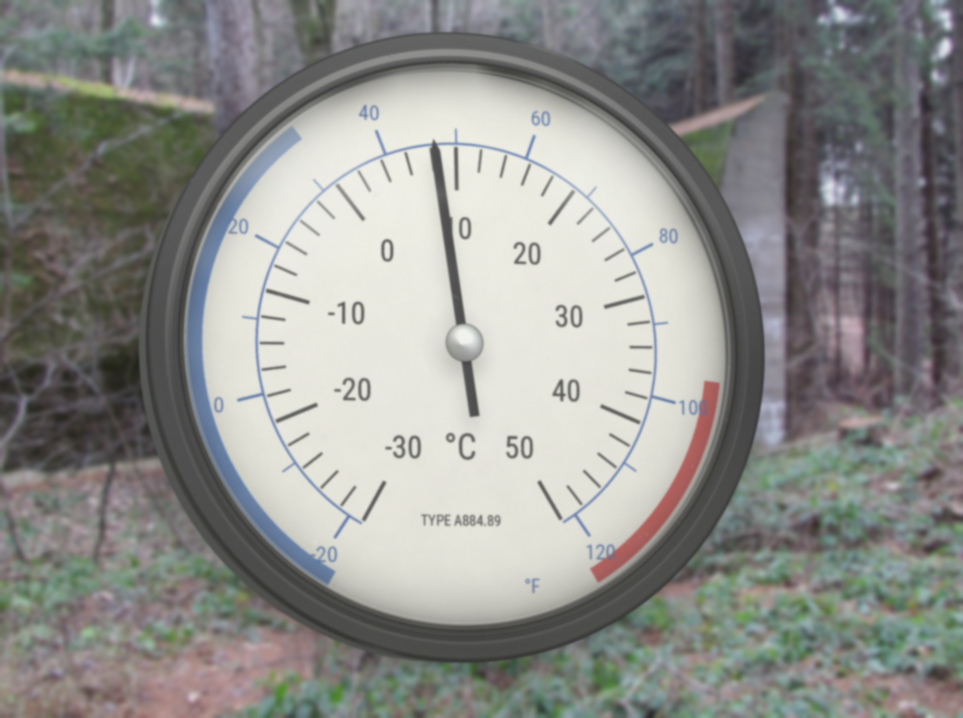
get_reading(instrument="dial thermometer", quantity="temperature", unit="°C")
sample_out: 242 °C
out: 8 °C
